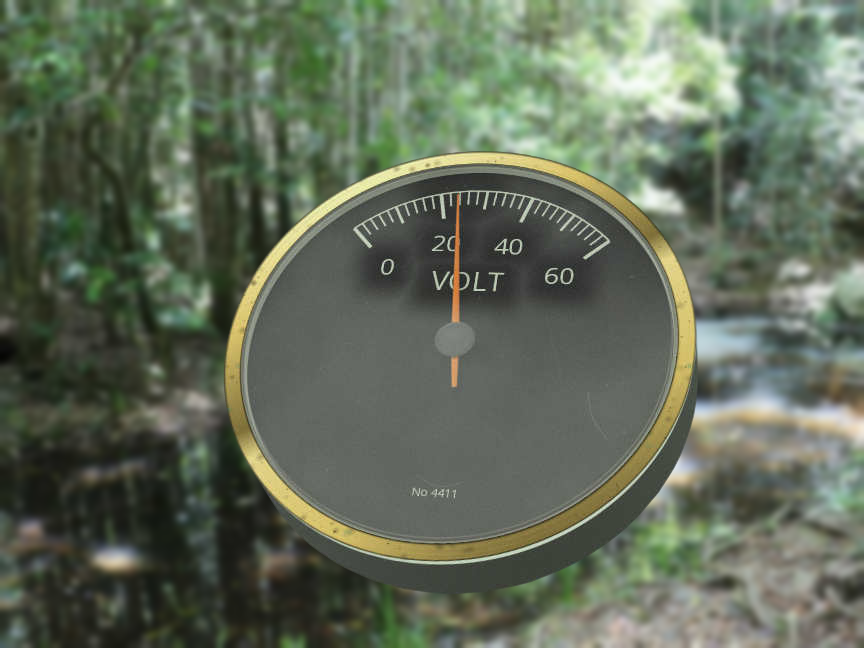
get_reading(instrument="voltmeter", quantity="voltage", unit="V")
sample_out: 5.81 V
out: 24 V
